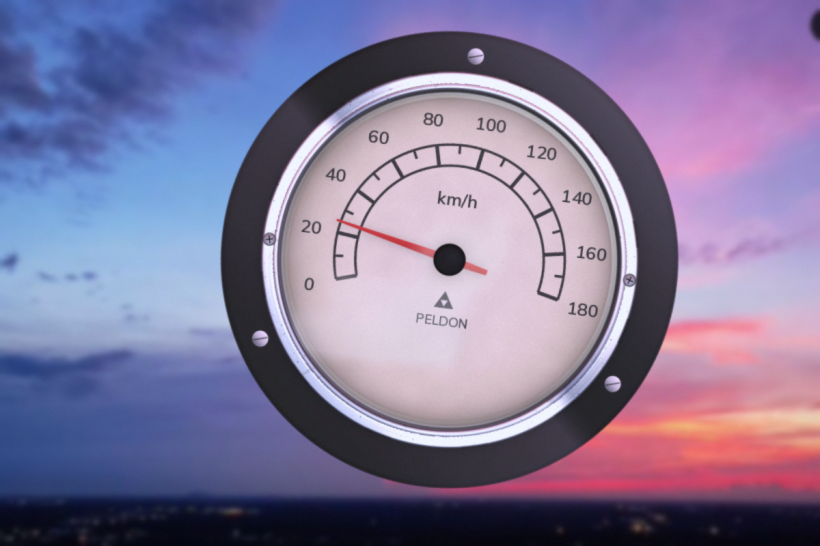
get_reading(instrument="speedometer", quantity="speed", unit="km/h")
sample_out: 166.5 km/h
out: 25 km/h
